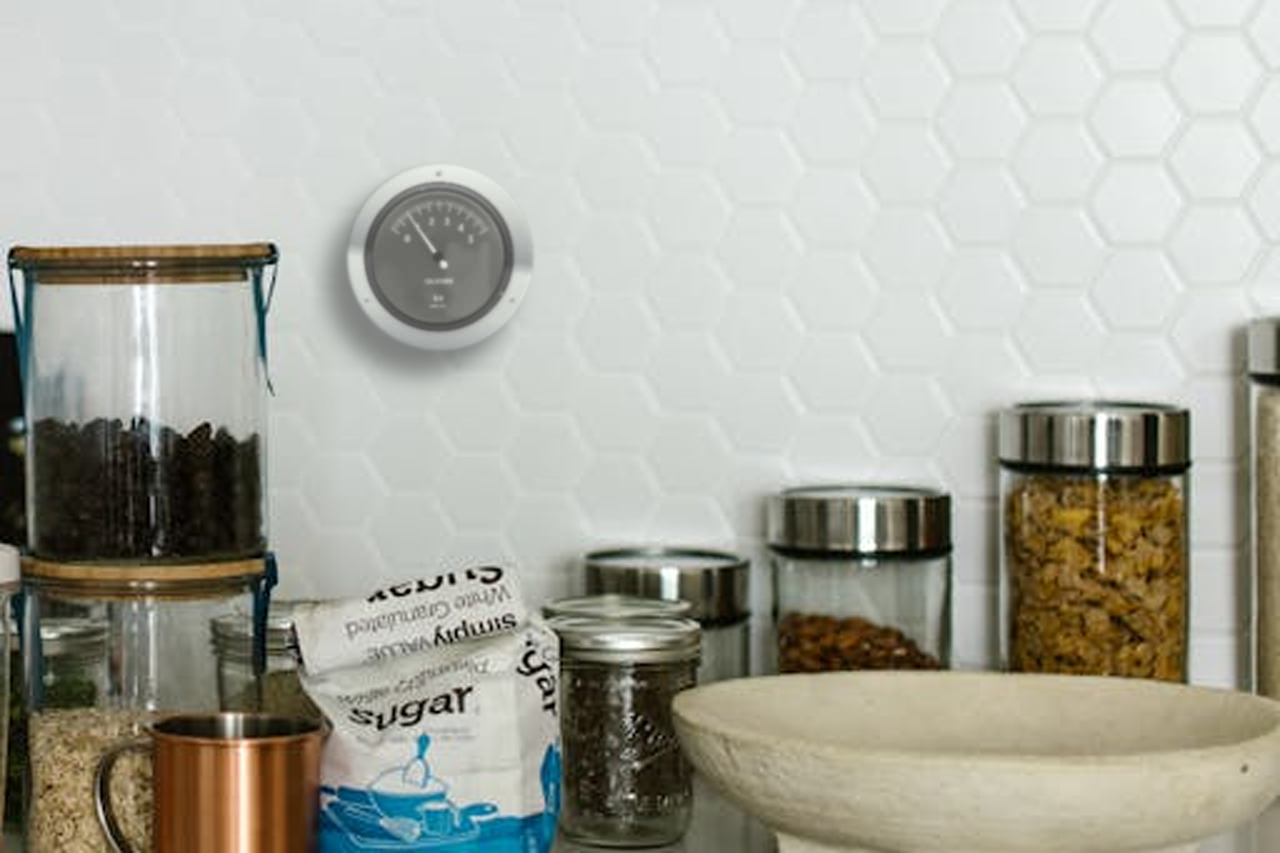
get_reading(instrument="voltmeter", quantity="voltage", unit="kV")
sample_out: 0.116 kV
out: 1 kV
